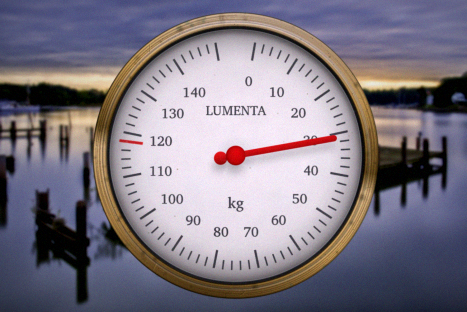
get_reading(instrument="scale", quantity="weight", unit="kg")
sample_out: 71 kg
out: 31 kg
